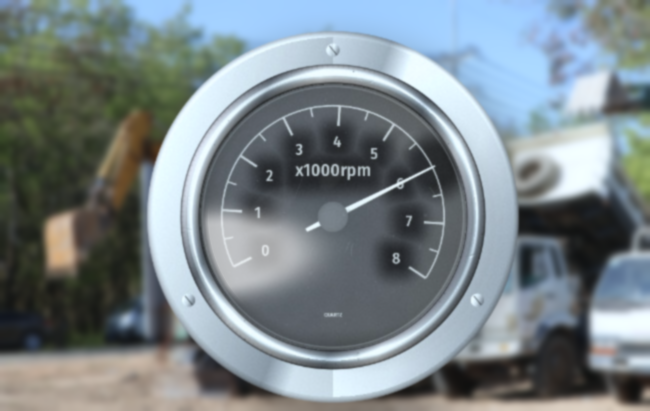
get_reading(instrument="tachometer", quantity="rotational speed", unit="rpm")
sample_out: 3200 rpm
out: 6000 rpm
